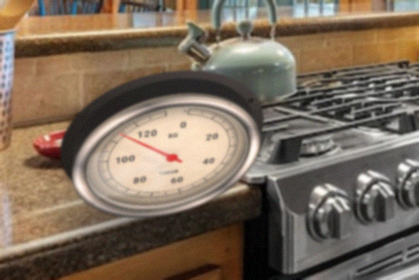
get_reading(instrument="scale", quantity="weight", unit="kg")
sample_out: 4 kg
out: 115 kg
